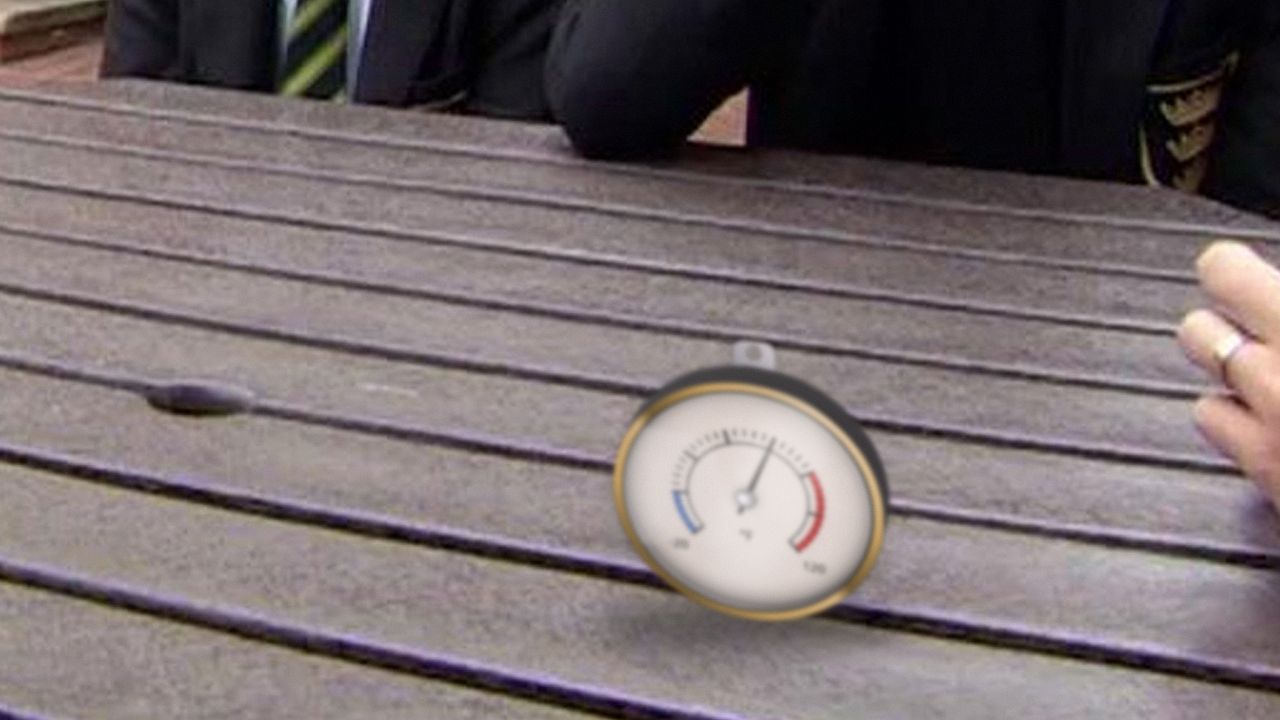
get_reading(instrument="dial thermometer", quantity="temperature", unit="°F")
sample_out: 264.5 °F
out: 60 °F
